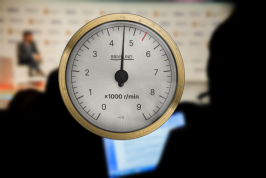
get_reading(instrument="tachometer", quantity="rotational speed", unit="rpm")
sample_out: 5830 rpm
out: 4600 rpm
